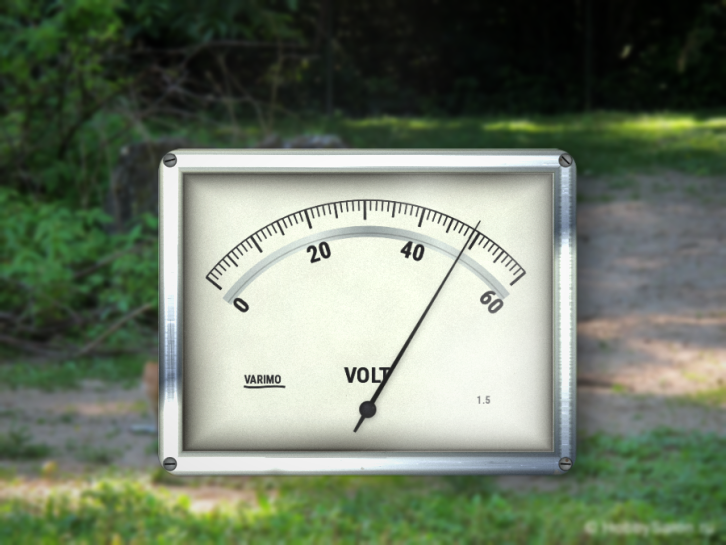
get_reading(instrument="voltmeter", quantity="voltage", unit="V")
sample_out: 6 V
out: 49 V
